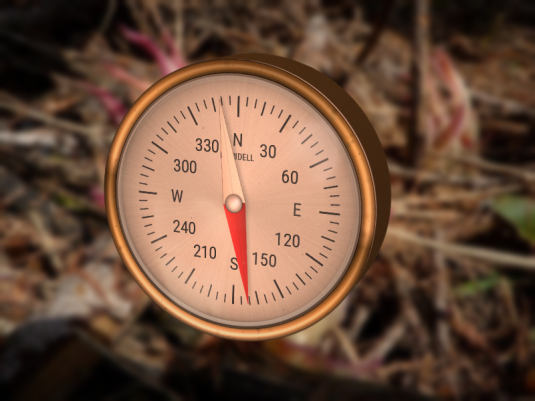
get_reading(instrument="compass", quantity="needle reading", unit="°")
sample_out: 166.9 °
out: 170 °
